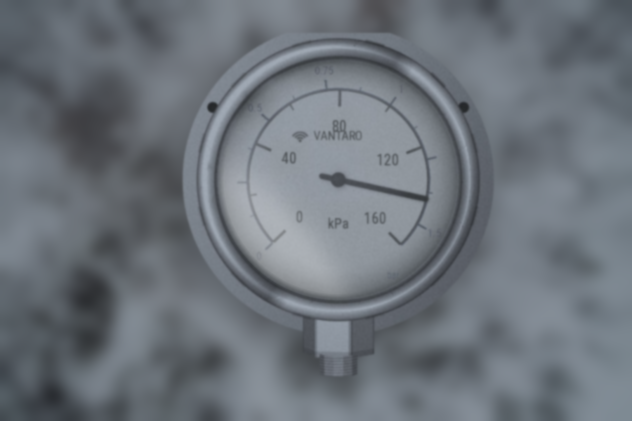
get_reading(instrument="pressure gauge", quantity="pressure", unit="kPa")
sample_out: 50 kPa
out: 140 kPa
